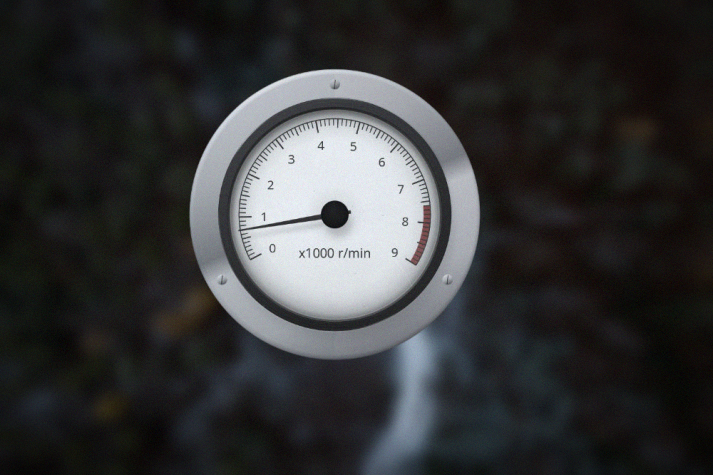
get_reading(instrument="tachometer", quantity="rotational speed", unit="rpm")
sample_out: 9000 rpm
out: 700 rpm
